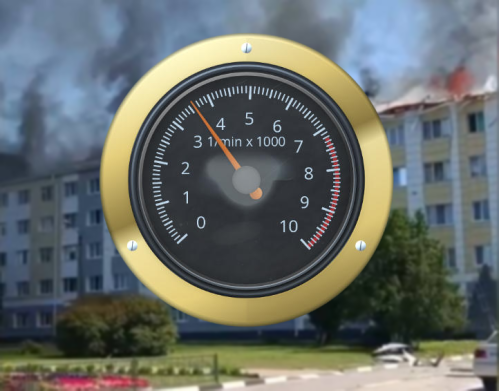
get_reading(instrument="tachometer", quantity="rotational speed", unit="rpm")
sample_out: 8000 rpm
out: 3600 rpm
